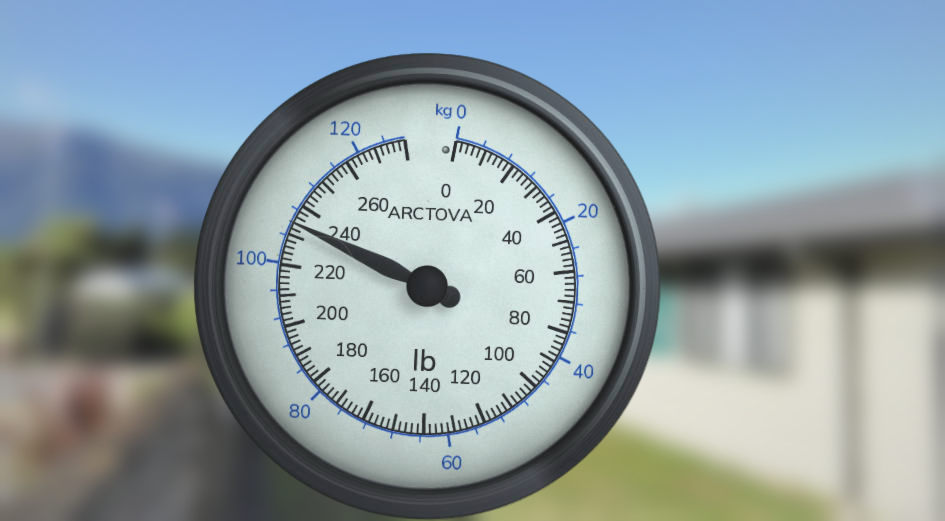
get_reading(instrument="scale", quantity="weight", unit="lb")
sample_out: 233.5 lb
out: 234 lb
